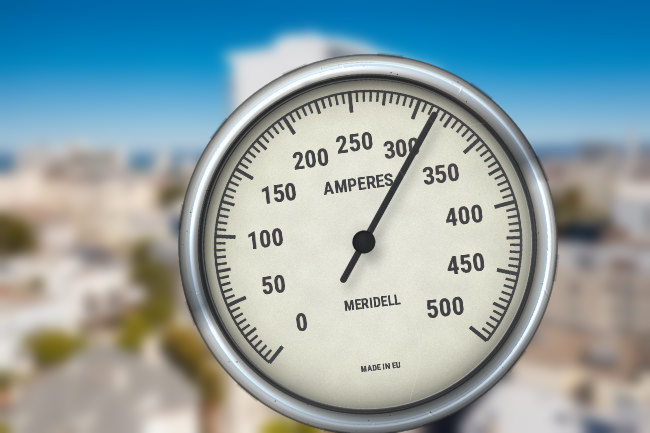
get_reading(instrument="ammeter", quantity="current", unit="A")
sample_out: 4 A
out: 315 A
